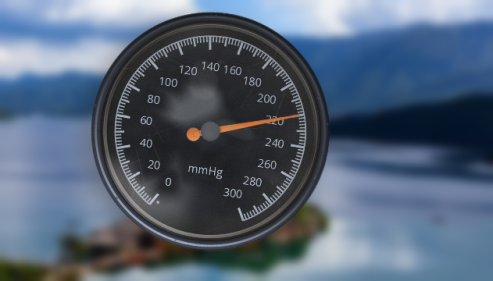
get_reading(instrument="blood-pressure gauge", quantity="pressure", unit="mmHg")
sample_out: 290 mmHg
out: 220 mmHg
